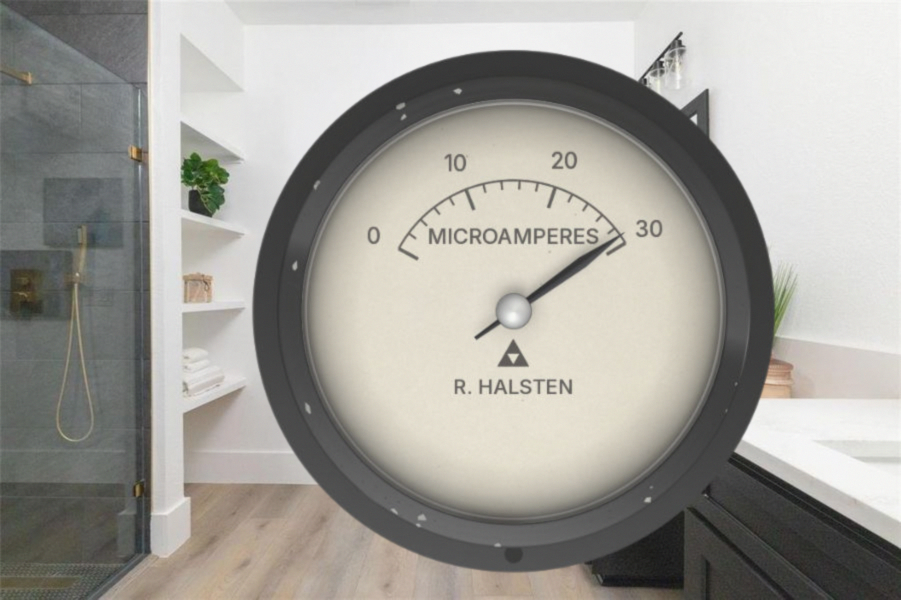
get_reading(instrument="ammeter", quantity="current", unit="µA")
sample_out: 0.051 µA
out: 29 µA
